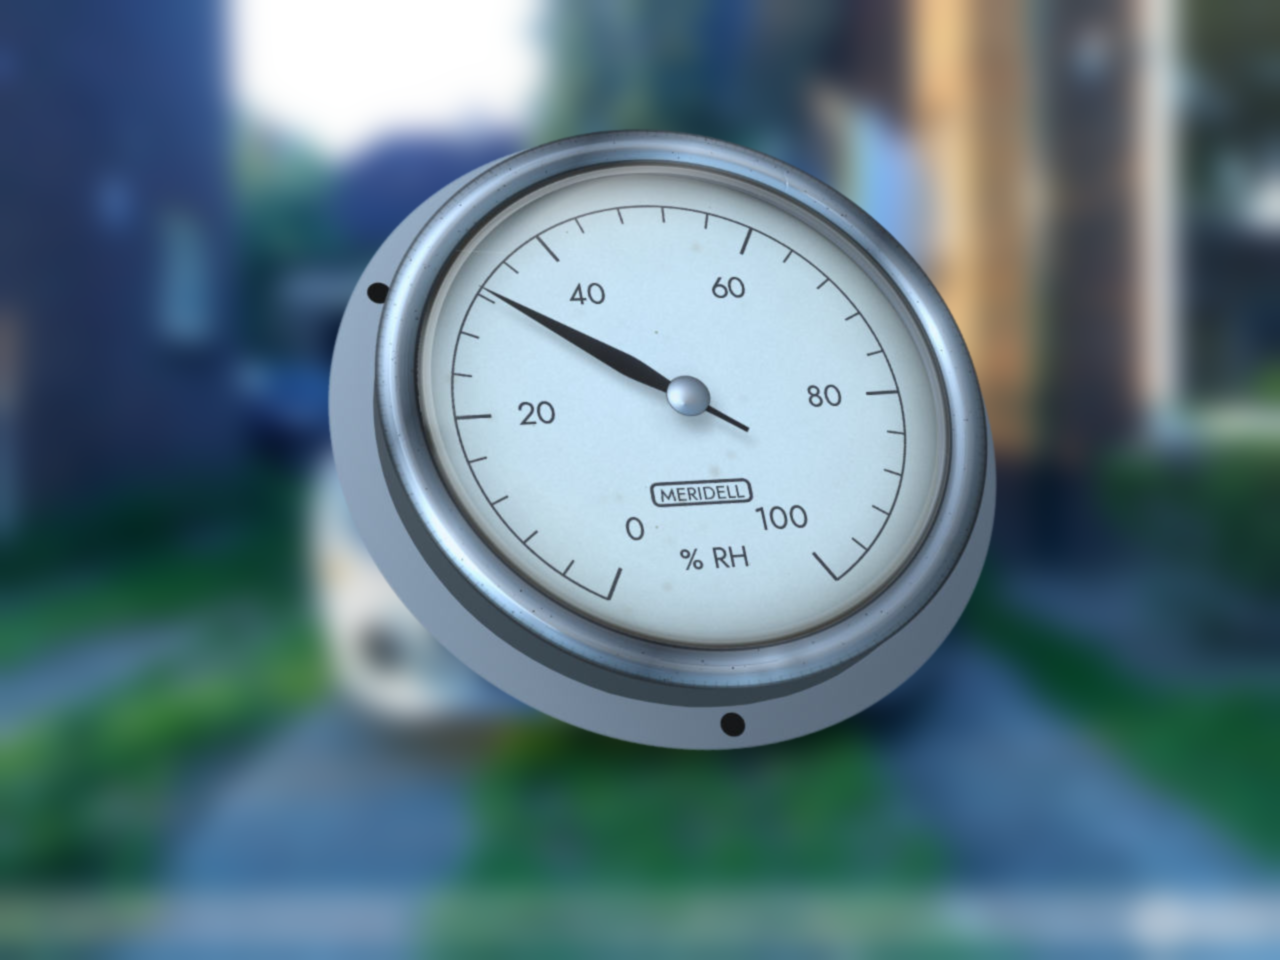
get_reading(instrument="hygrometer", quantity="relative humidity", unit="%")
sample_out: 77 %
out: 32 %
